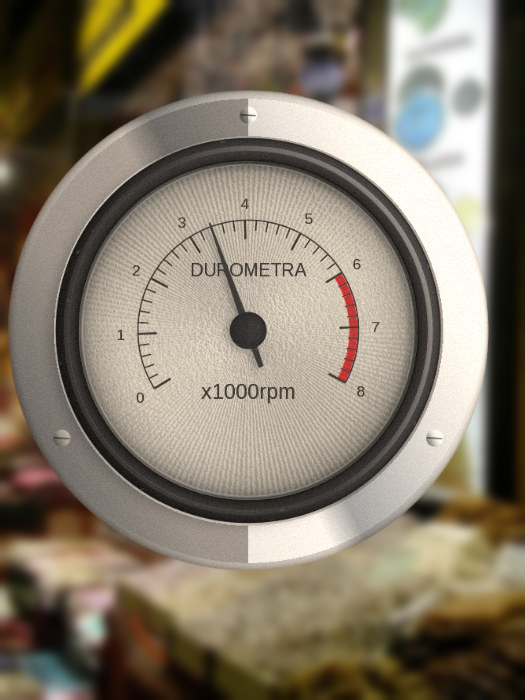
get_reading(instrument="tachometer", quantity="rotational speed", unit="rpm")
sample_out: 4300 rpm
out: 3400 rpm
